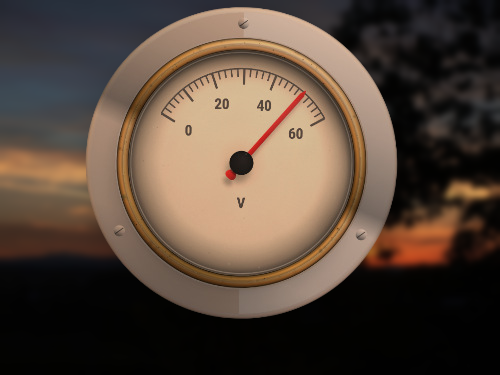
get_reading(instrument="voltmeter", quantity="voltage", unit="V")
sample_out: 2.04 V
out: 50 V
